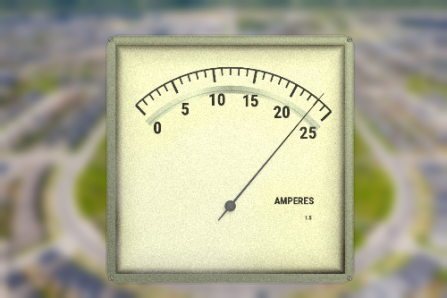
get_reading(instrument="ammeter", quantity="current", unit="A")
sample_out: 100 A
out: 23 A
